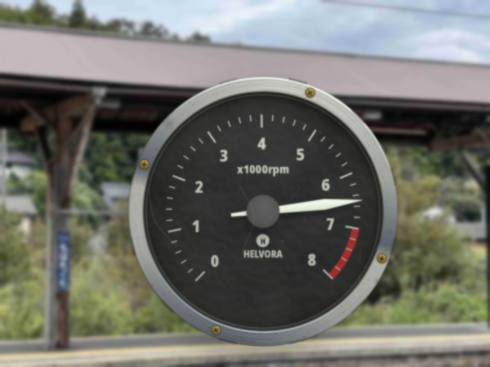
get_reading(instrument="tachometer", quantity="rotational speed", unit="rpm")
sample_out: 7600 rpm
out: 6500 rpm
